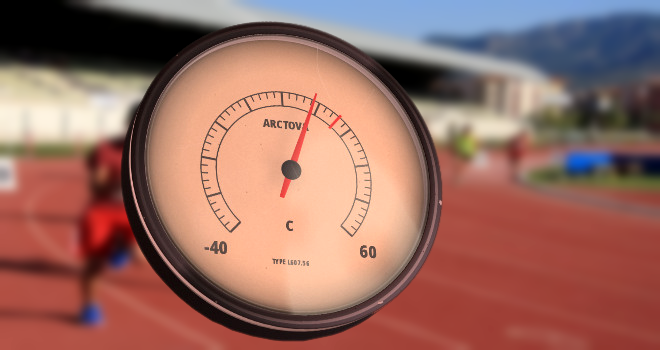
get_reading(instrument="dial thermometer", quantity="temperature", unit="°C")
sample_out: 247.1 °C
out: 18 °C
